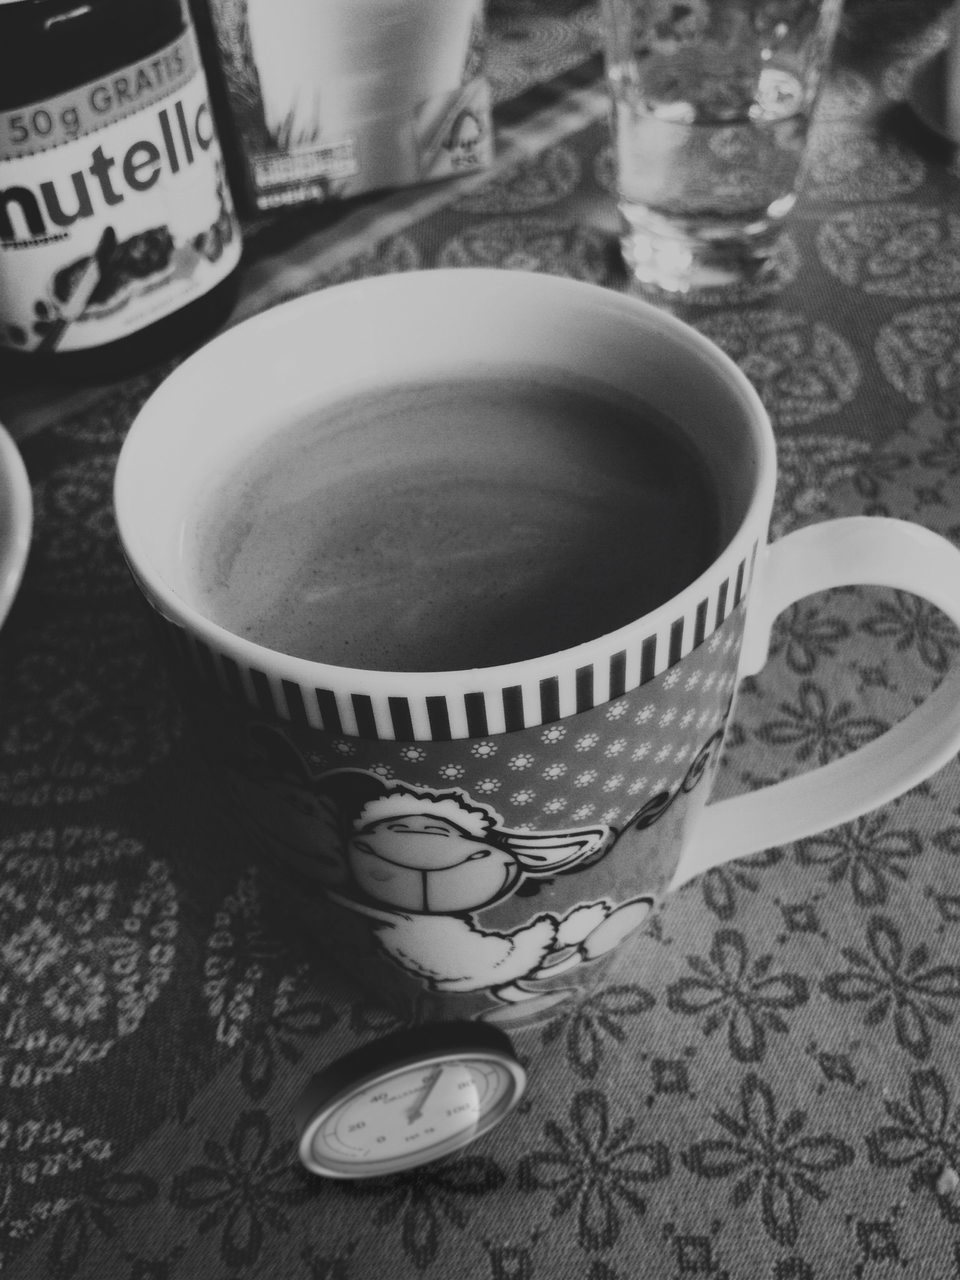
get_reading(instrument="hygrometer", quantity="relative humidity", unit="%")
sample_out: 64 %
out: 60 %
